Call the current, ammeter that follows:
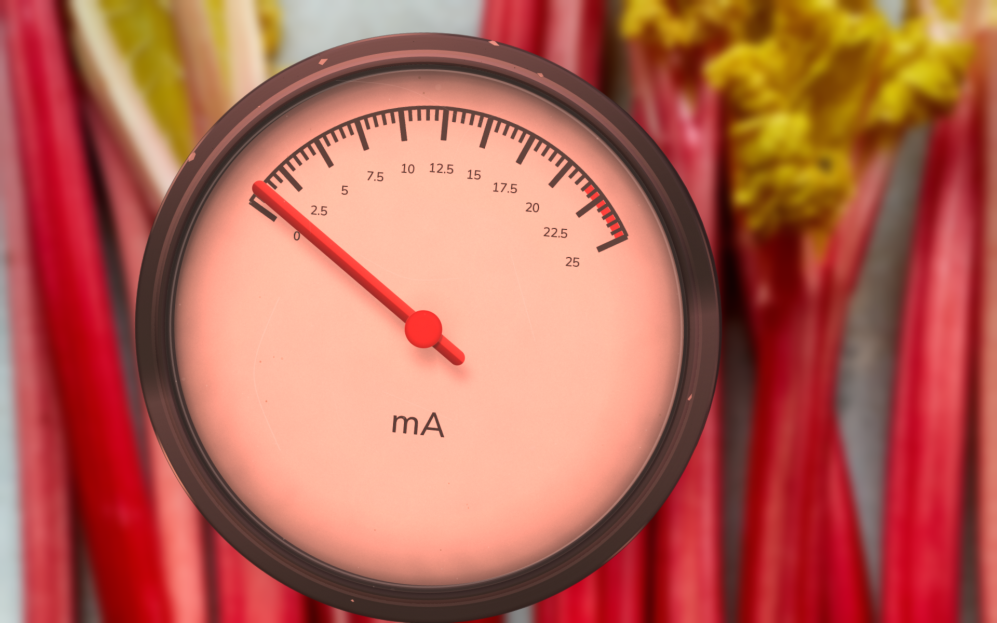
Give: 1 mA
